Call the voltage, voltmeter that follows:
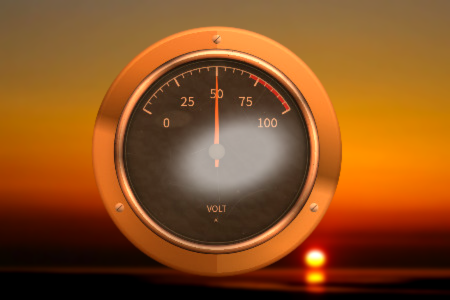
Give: 50 V
